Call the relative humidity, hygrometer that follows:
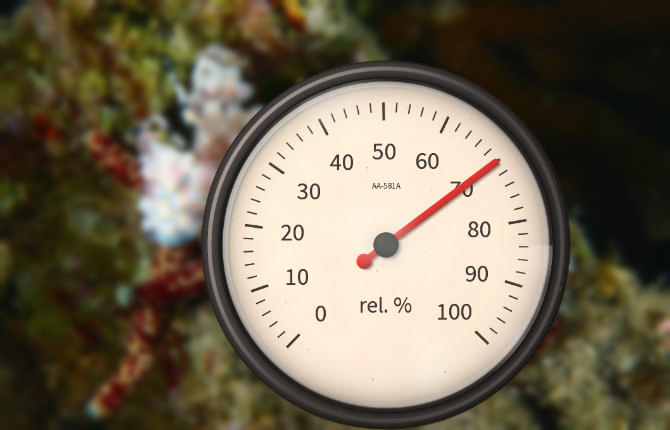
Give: 70 %
